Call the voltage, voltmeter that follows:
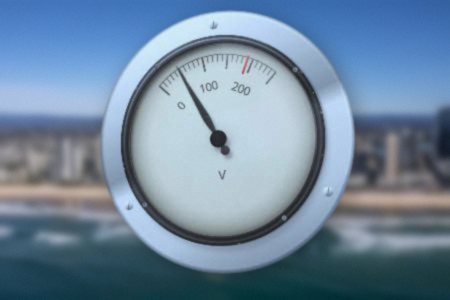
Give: 50 V
